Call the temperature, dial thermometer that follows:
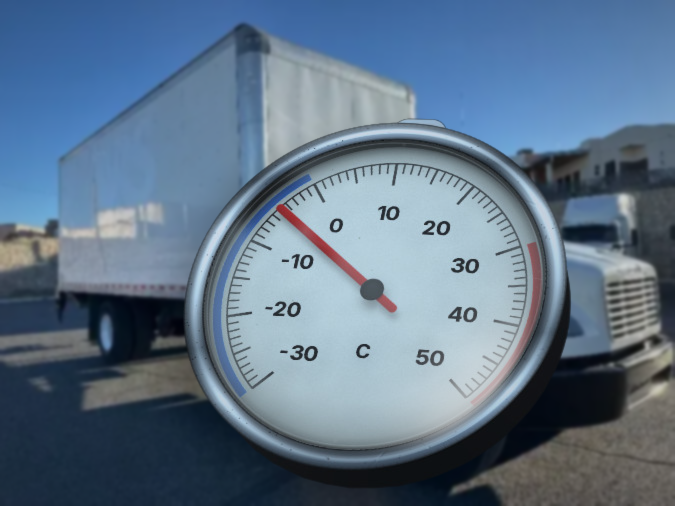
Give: -5 °C
